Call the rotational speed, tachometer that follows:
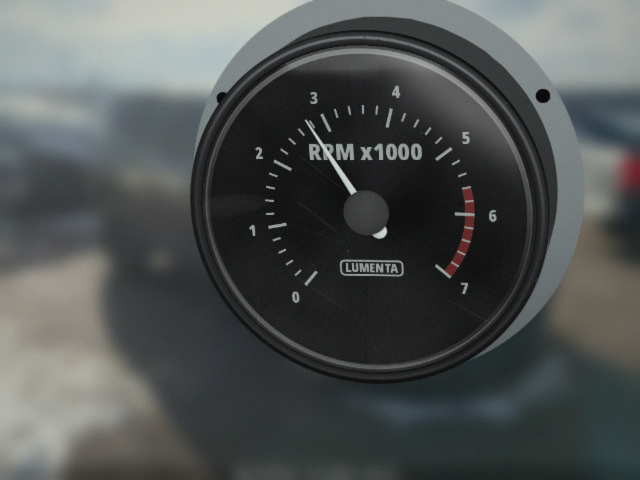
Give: 2800 rpm
